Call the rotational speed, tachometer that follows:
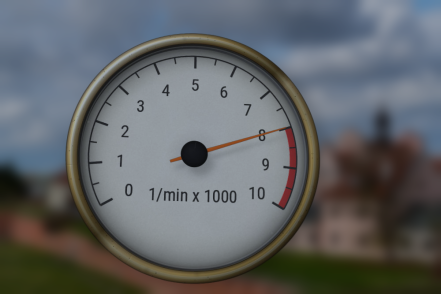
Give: 8000 rpm
